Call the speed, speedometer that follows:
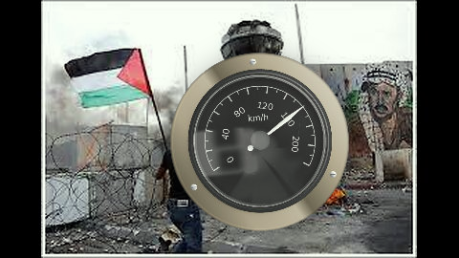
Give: 160 km/h
